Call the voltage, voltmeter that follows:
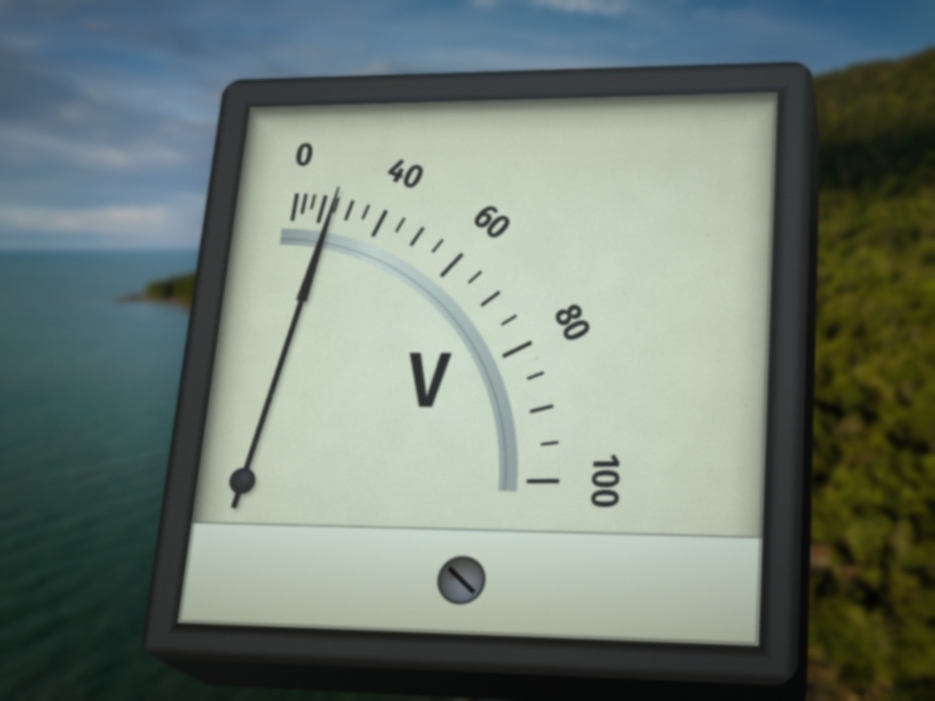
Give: 25 V
